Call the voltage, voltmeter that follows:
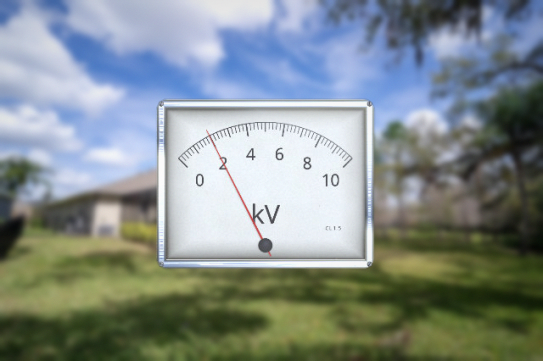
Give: 2 kV
